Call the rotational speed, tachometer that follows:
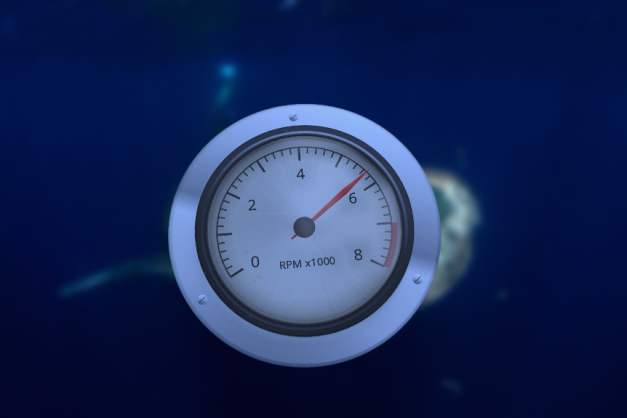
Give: 5700 rpm
